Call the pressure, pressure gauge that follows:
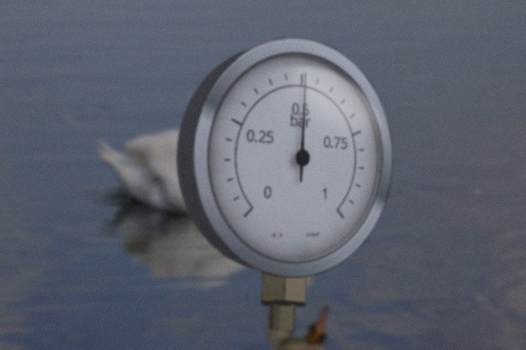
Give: 0.5 bar
